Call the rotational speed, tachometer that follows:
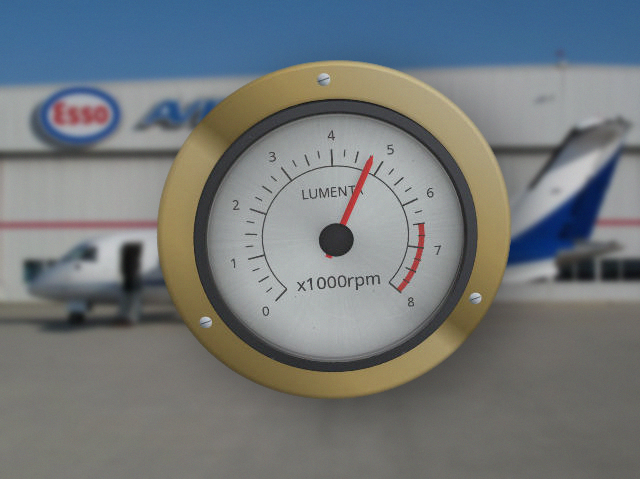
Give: 4750 rpm
